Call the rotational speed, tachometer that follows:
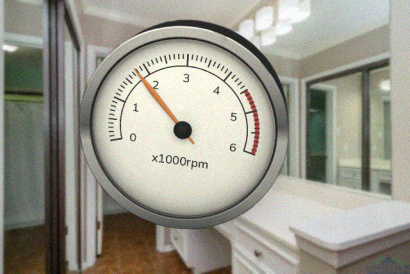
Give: 1800 rpm
